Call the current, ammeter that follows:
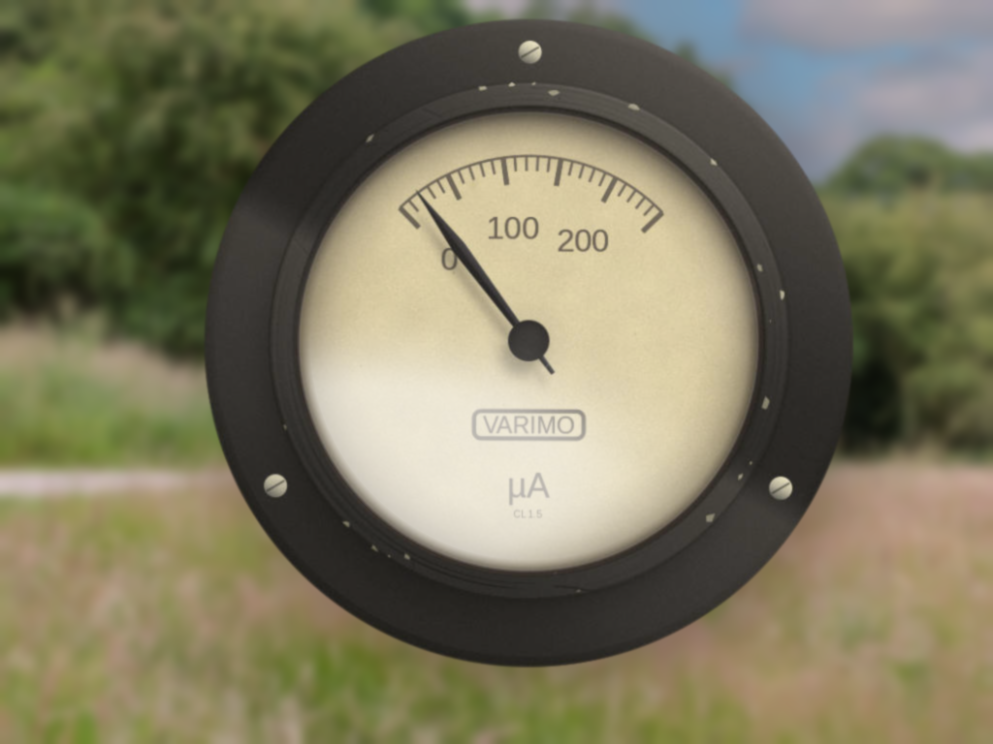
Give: 20 µA
